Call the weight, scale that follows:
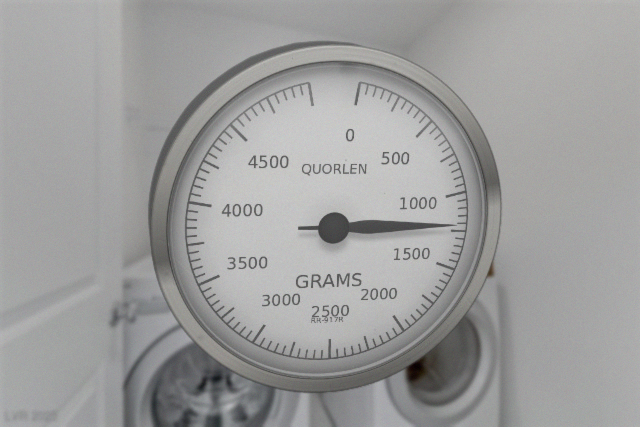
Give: 1200 g
